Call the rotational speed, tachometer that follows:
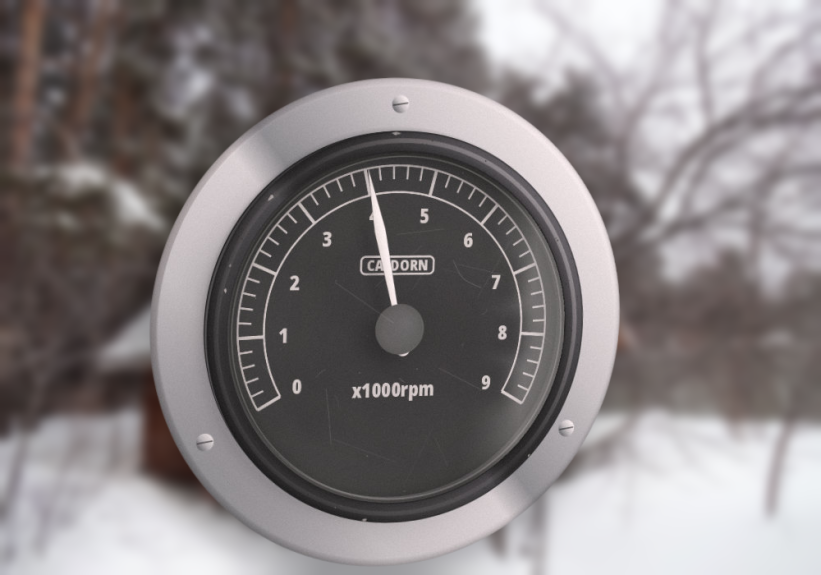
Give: 4000 rpm
